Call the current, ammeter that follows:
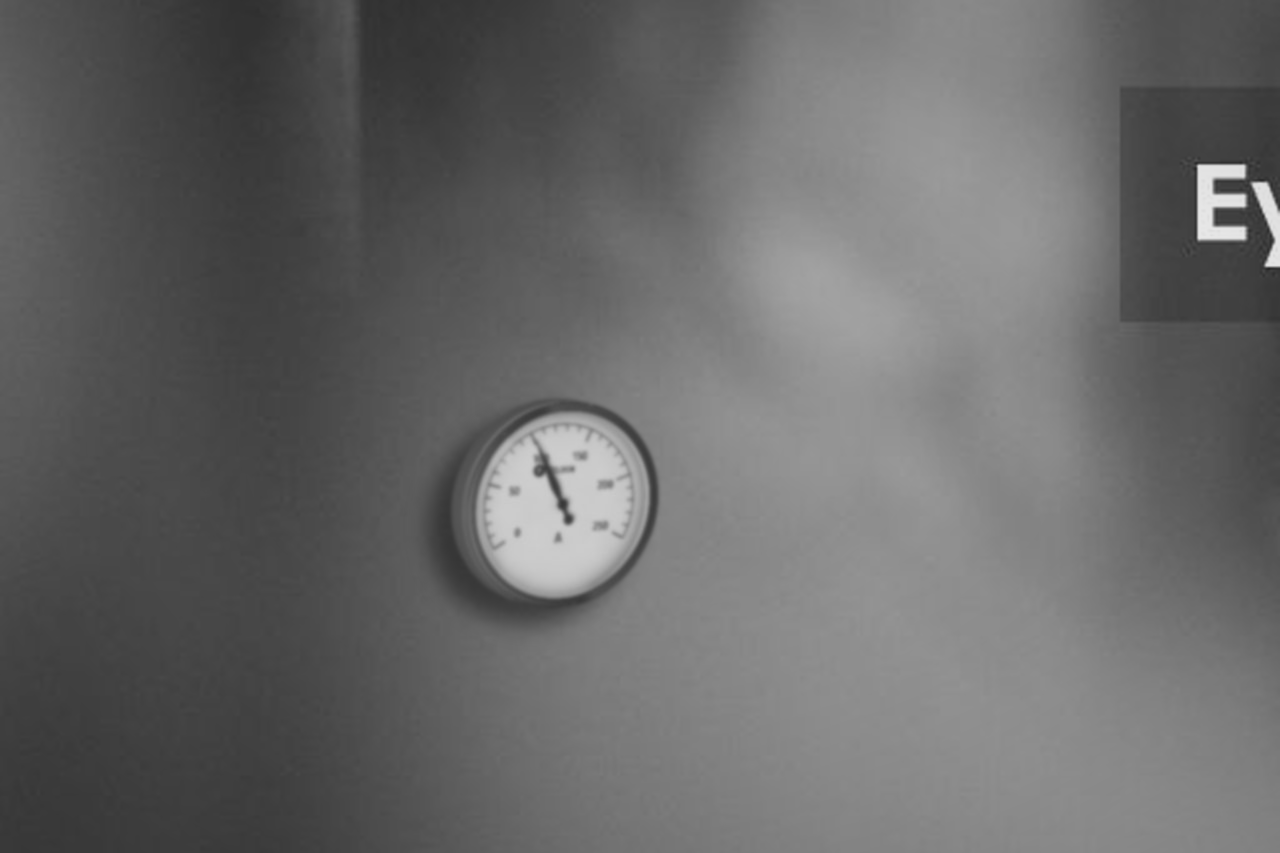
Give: 100 A
